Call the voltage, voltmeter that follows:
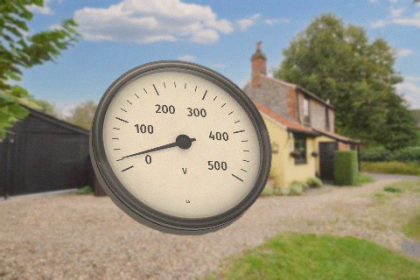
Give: 20 V
